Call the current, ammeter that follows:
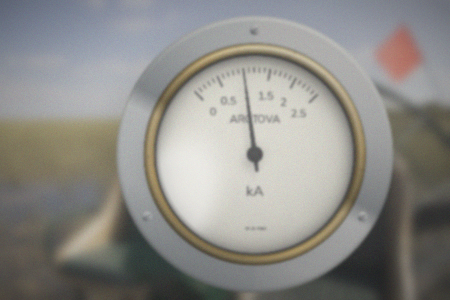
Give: 1 kA
